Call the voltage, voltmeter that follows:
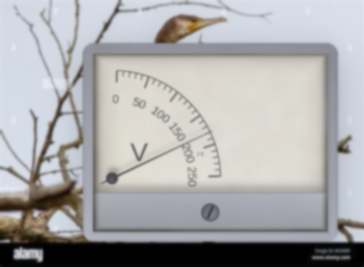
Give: 180 V
